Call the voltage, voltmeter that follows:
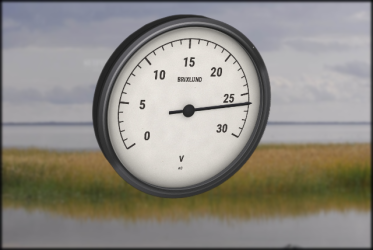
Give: 26 V
